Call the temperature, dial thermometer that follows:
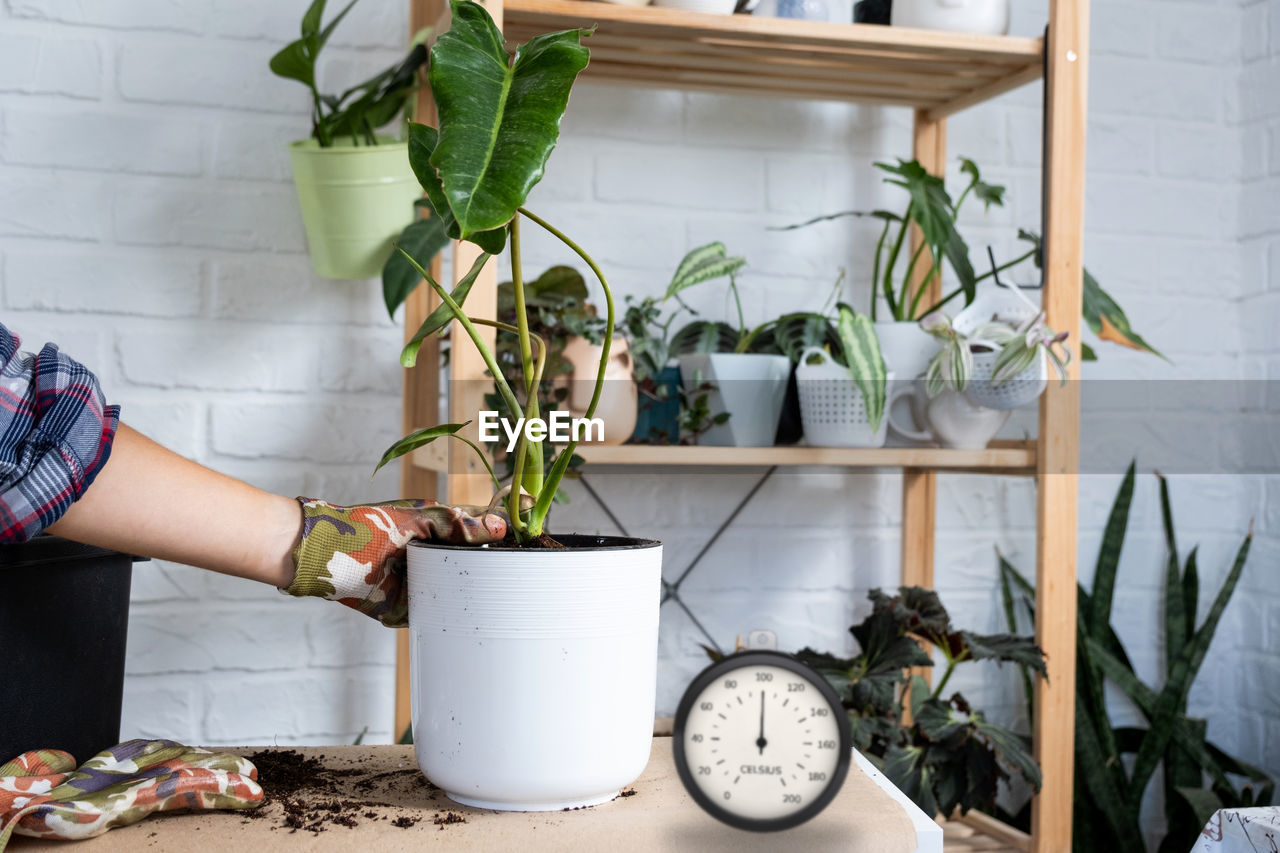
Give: 100 °C
